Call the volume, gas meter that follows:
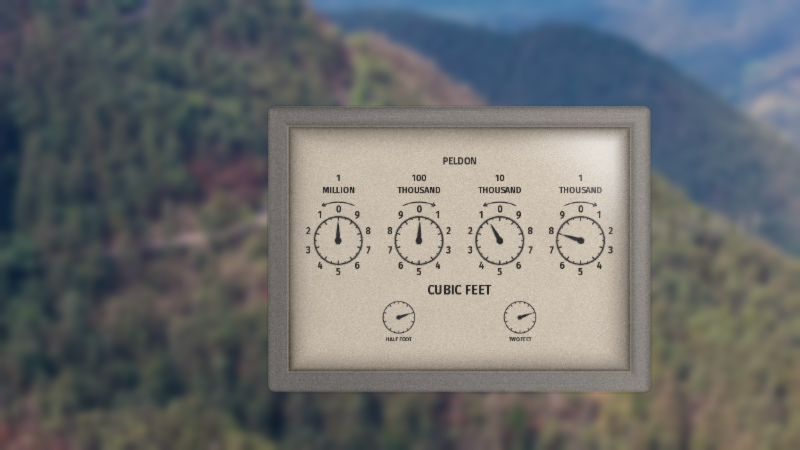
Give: 800 ft³
